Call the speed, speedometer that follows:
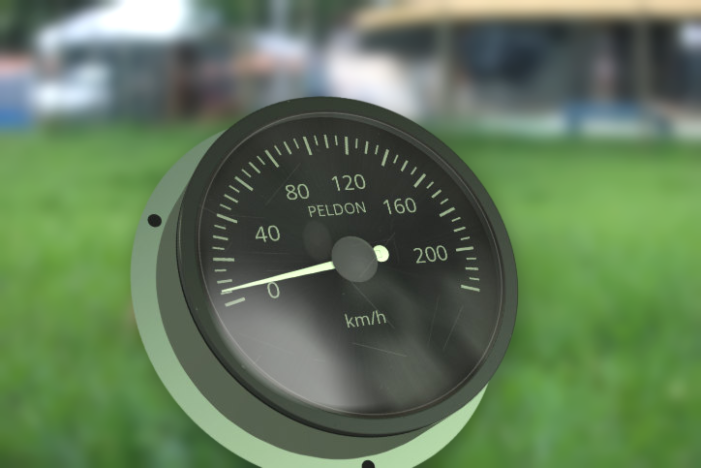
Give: 5 km/h
